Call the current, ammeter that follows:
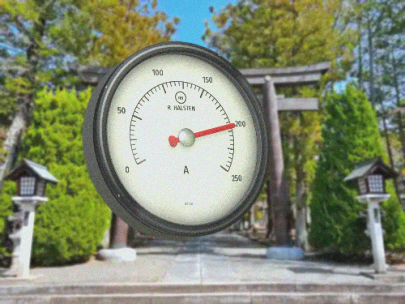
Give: 200 A
